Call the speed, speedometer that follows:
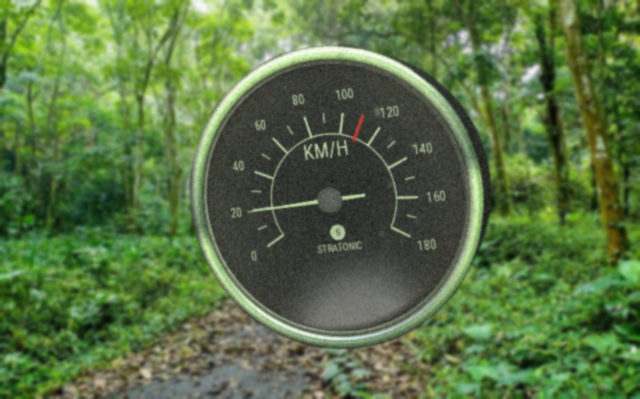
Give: 20 km/h
